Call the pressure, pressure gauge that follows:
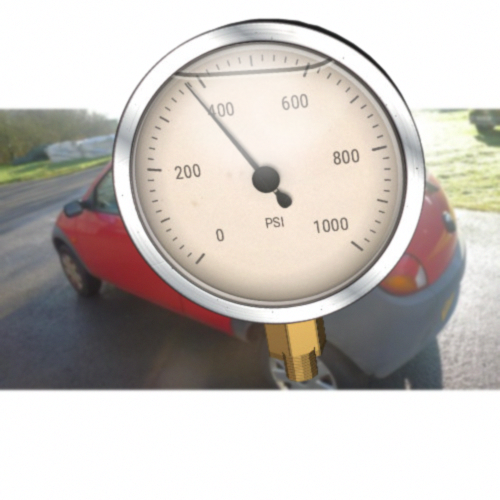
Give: 380 psi
